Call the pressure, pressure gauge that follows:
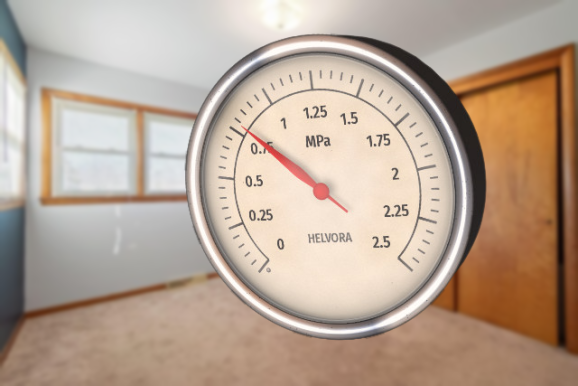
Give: 0.8 MPa
